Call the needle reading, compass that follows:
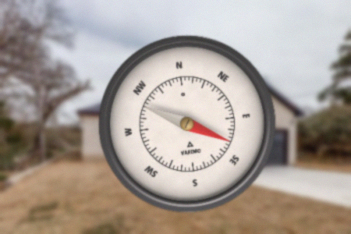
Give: 120 °
